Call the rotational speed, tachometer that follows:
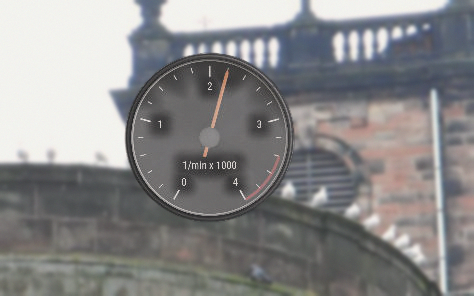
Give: 2200 rpm
